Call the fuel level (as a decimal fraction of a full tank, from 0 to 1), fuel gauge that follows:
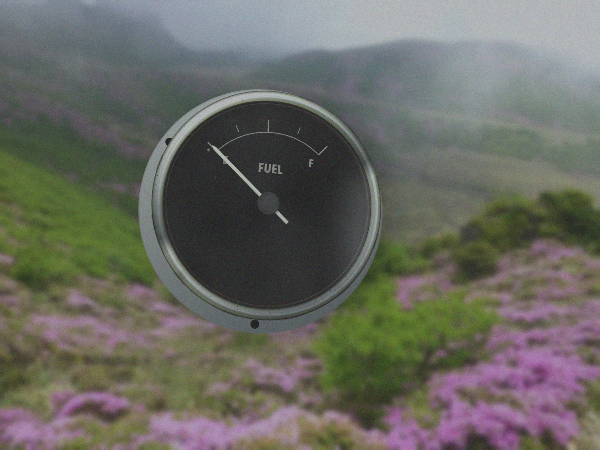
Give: 0
